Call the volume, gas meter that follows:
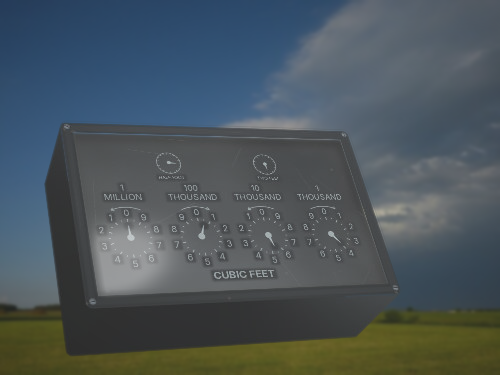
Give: 5400 ft³
